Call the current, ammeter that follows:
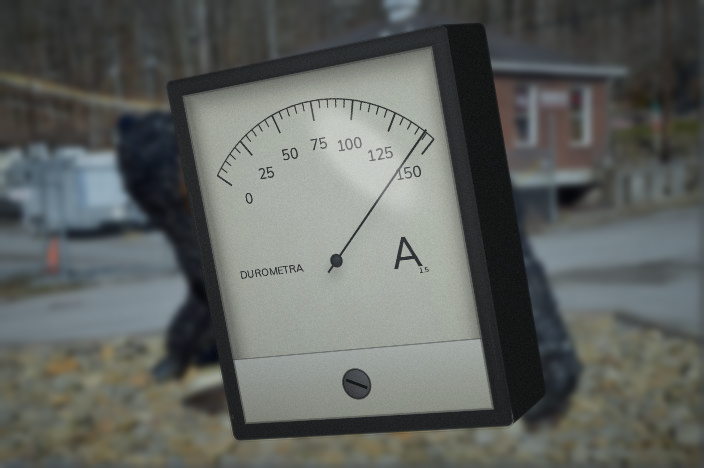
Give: 145 A
